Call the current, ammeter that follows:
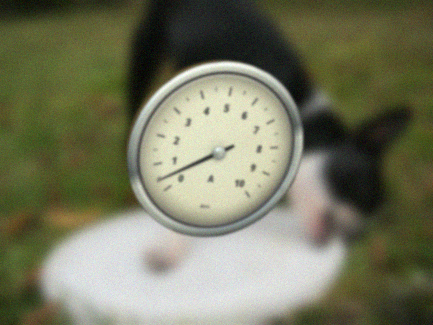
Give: 0.5 A
